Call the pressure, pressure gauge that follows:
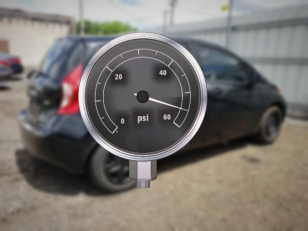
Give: 55 psi
